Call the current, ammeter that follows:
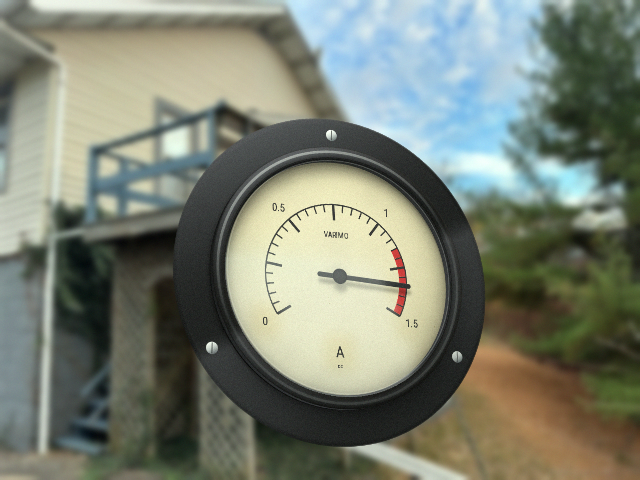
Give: 1.35 A
